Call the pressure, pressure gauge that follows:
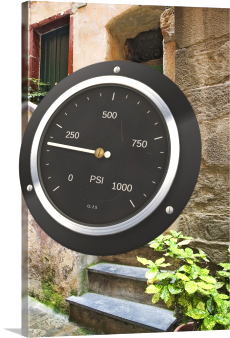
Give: 175 psi
